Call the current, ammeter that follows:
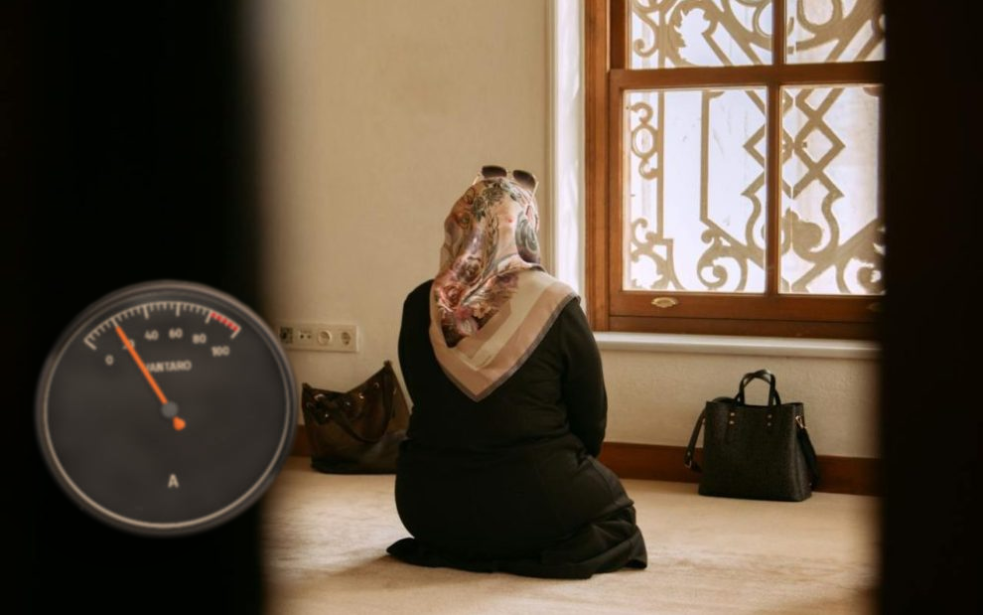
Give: 20 A
